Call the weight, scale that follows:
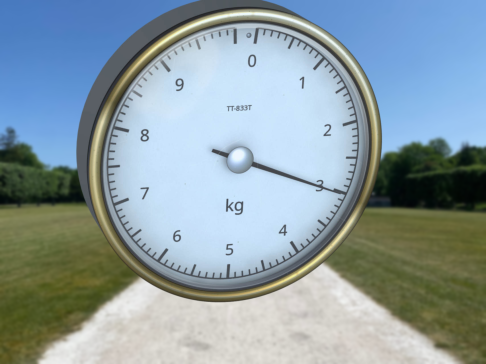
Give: 3 kg
